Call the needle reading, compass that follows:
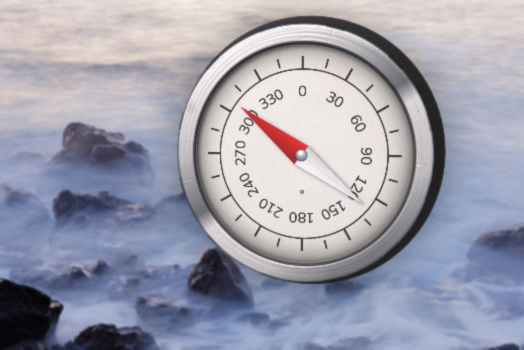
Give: 307.5 °
